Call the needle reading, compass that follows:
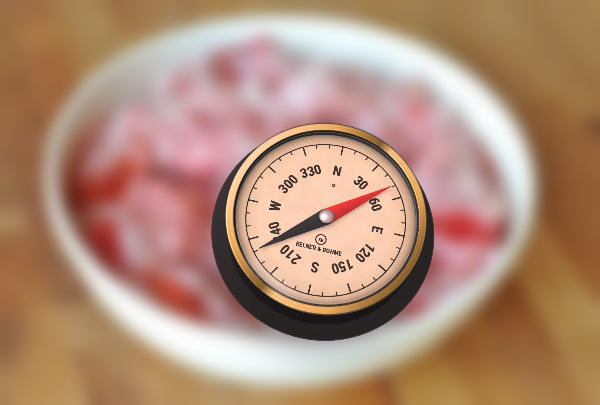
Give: 50 °
